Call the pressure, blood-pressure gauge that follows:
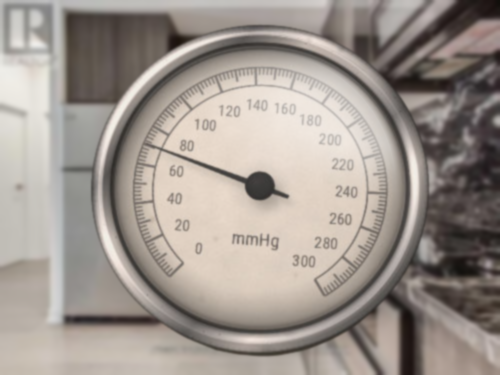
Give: 70 mmHg
